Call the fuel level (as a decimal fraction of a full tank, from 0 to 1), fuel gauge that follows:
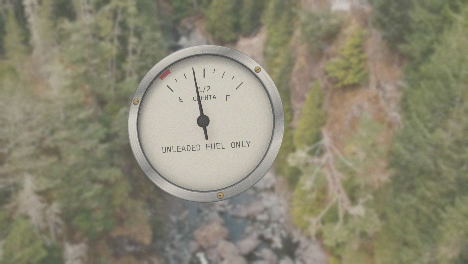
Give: 0.375
